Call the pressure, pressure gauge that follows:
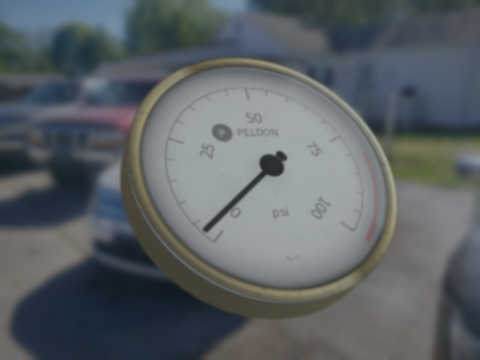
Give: 2.5 psi
